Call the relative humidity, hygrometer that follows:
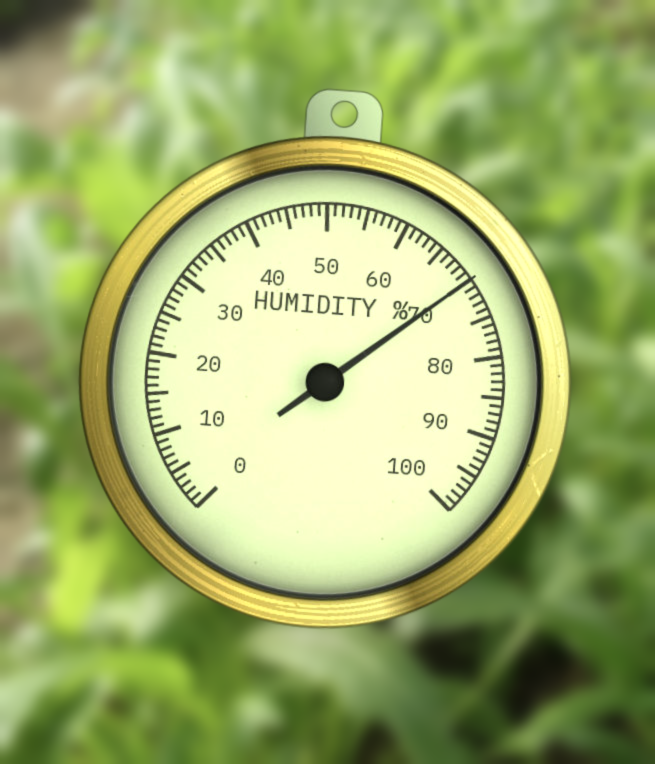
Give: 70 %
